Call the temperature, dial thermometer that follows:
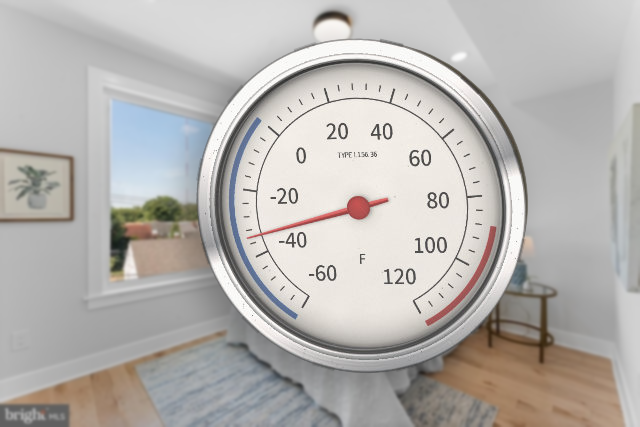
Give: -34 °F
